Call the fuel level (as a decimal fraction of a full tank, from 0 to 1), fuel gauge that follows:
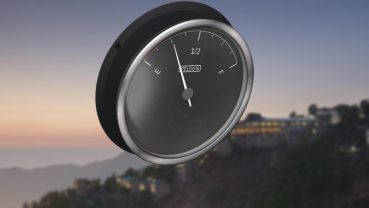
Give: 0.25
